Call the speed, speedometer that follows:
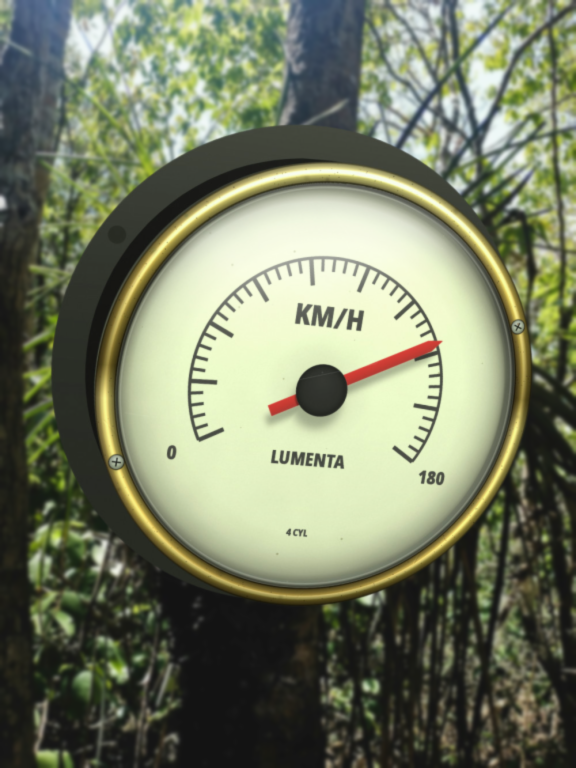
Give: 136 km/h
